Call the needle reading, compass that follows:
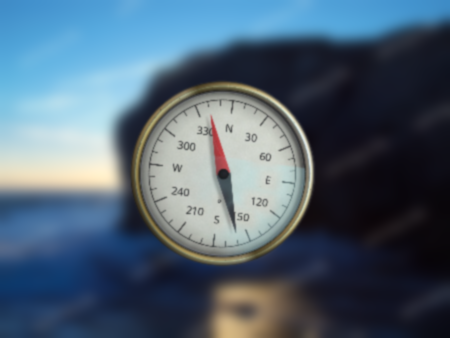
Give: 340 °
